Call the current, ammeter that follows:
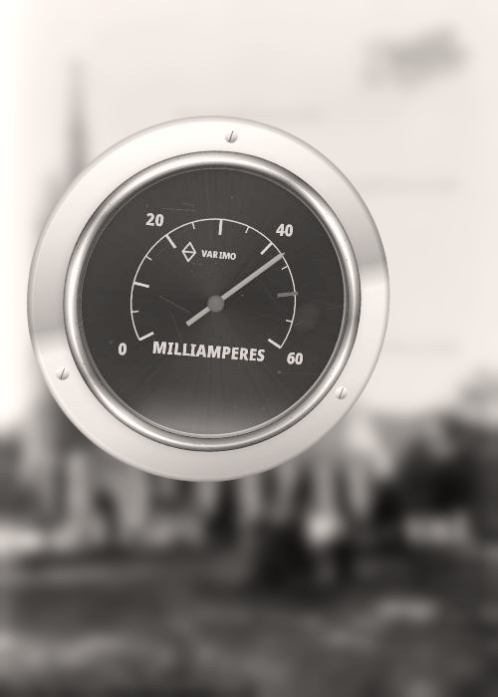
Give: 42.5 mA
